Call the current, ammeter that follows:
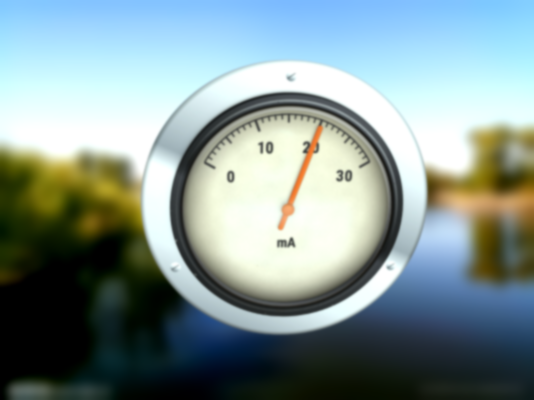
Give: 20 mA
